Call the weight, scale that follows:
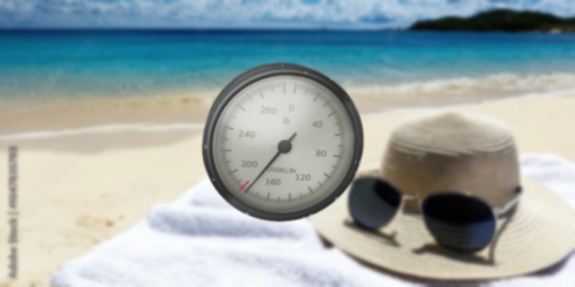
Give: 180 lb
